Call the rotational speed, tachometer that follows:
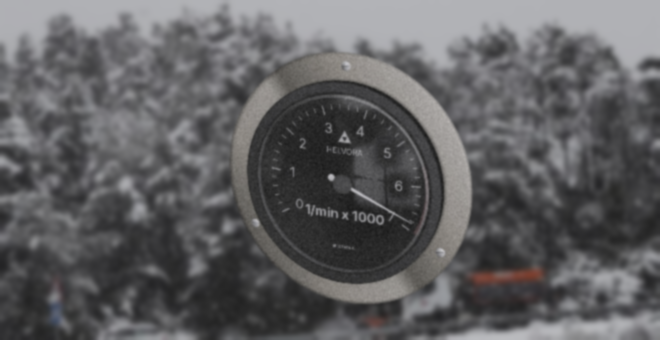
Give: 6800 rpm
